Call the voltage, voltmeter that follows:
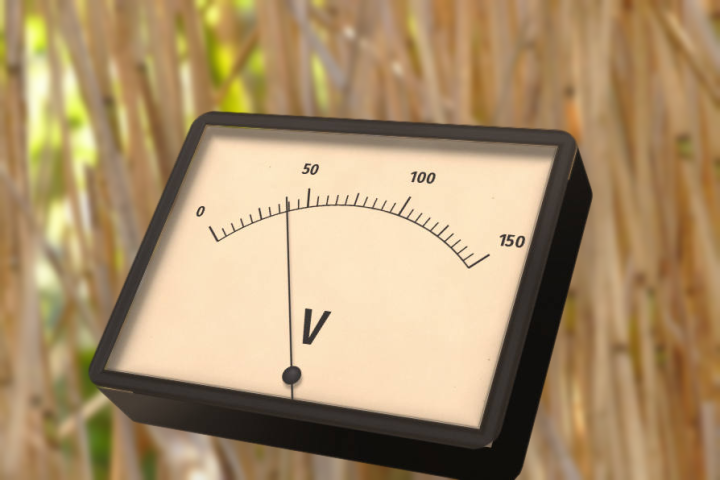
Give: 40 V
